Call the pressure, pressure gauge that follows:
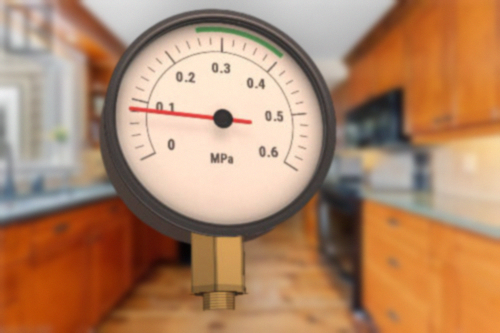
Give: 0.08 MPa
